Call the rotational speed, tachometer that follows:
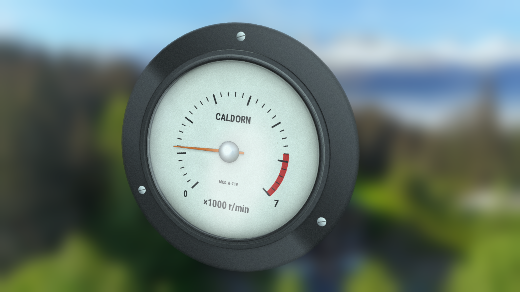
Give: 1200 rpm
